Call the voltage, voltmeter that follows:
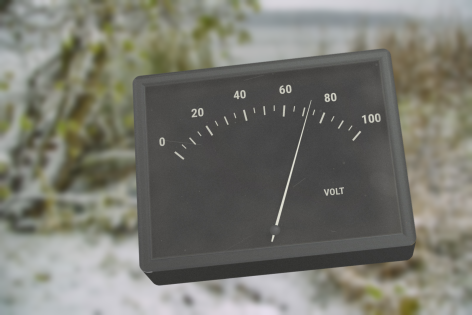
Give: 72.5 V
